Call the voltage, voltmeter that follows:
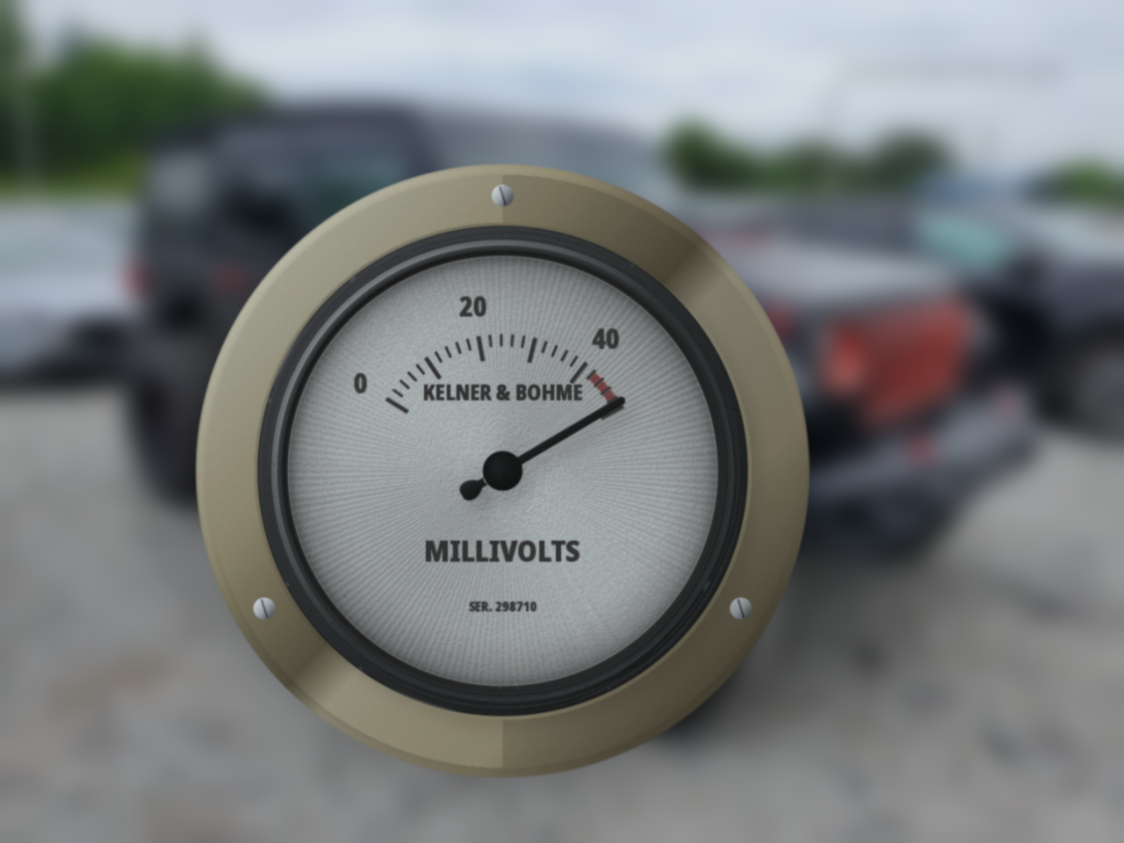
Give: 49 mV
